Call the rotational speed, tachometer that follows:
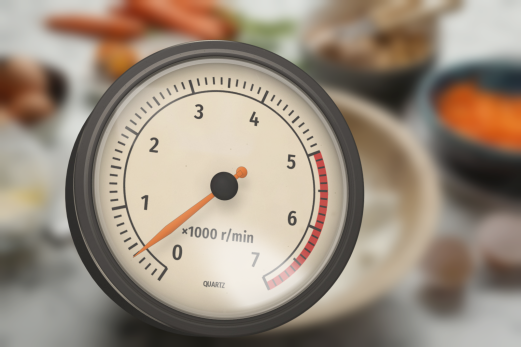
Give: 400 rpm
